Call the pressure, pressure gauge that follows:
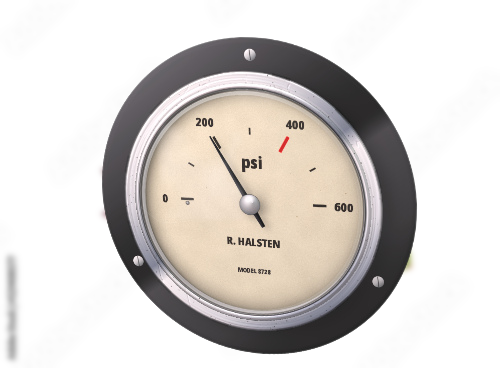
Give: 200 psi
